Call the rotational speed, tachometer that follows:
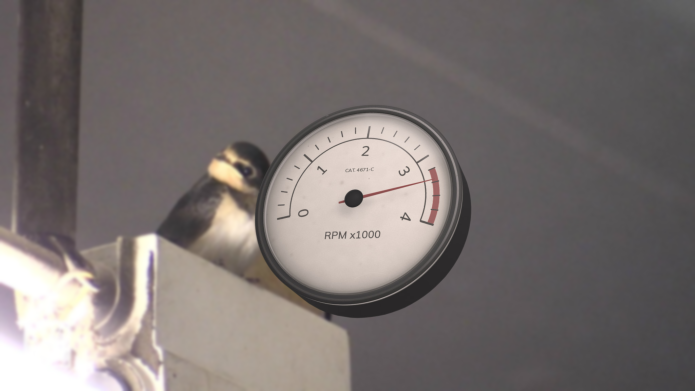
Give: 3400 rpm
